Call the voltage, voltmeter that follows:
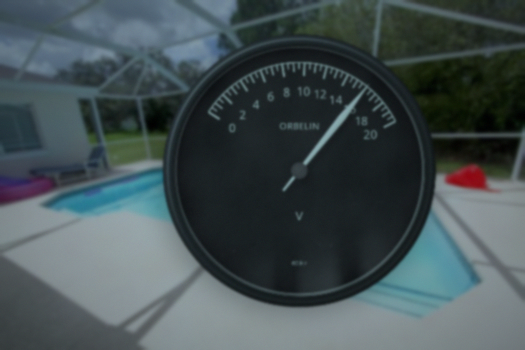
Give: 16 V
